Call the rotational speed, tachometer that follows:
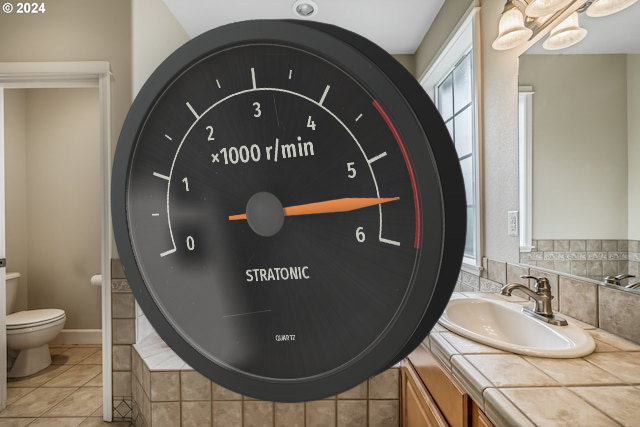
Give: 5500 rpm
